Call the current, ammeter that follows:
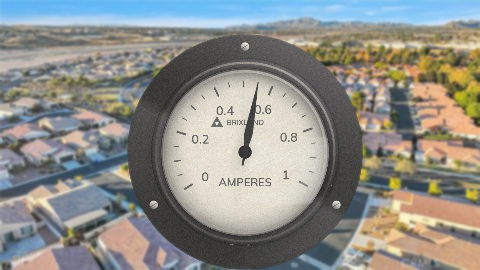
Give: 0.55 A
